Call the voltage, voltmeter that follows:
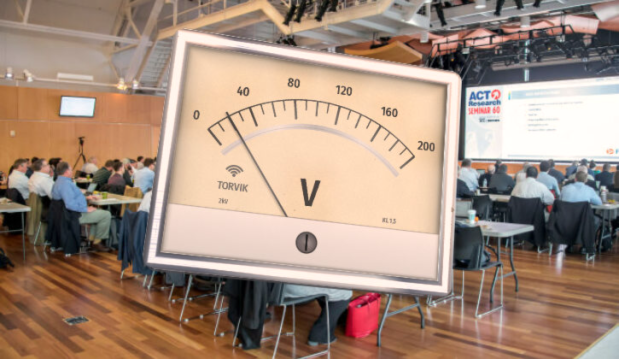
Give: 20 V
